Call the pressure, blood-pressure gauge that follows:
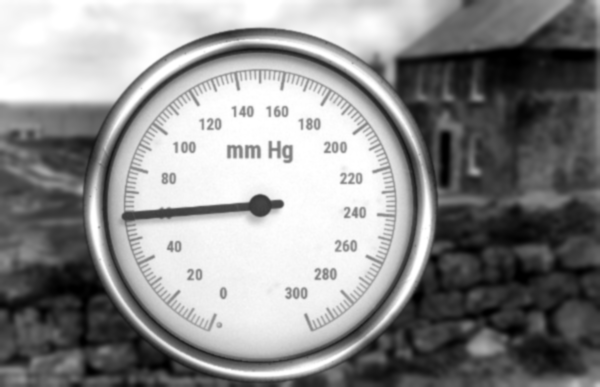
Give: 60 mmHg
